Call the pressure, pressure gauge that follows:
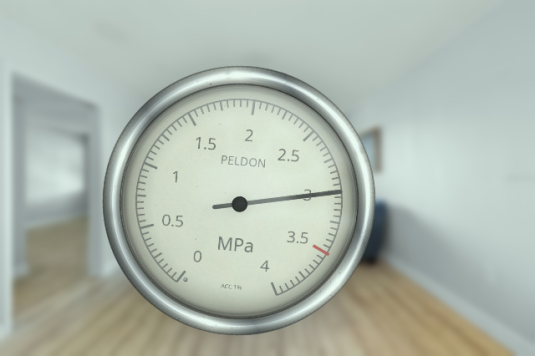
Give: 3 MPa
